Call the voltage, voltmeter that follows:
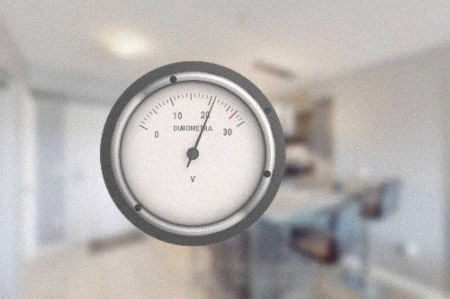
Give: 21 V
